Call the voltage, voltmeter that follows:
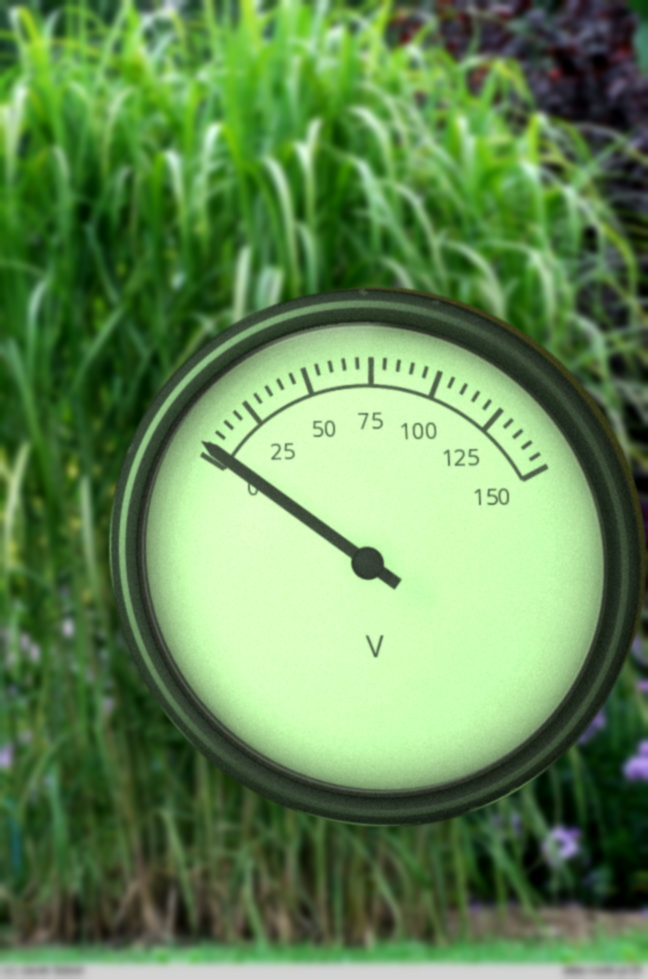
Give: 5 V
